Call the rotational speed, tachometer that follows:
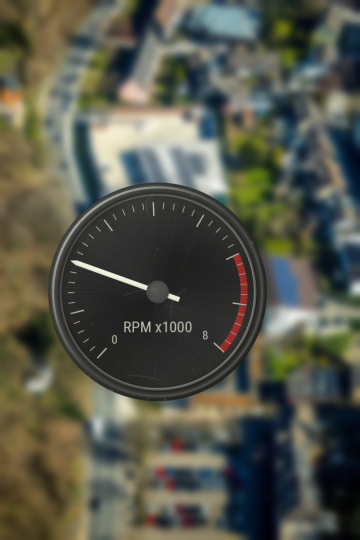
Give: 2000 rpm
